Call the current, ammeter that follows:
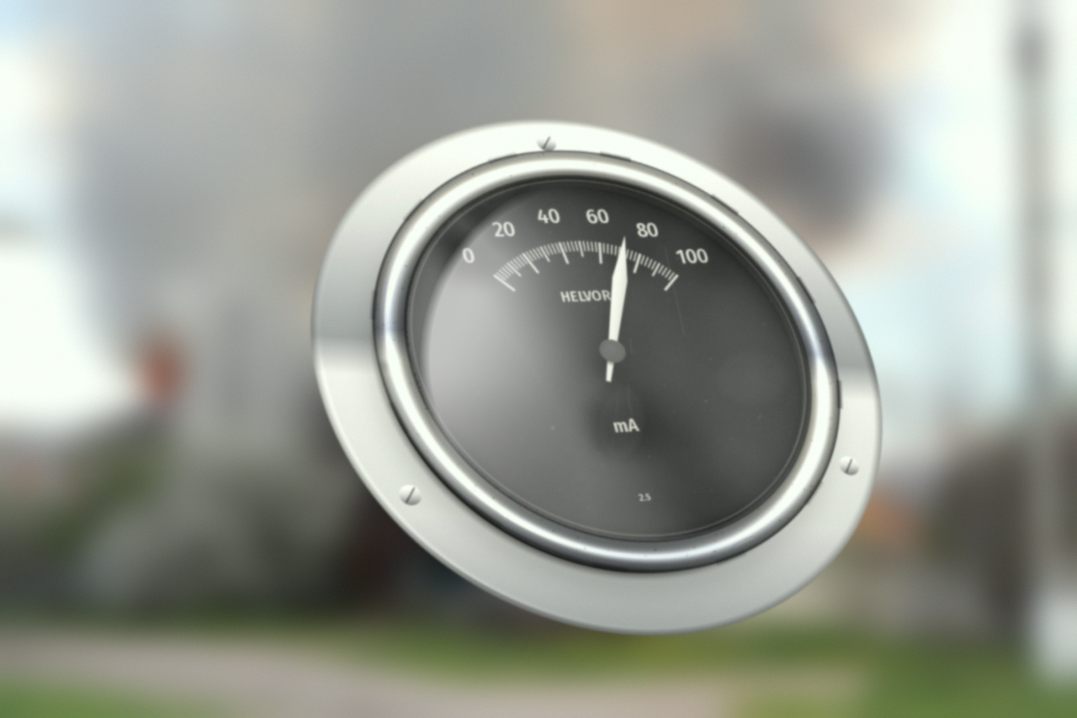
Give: 70 mA
